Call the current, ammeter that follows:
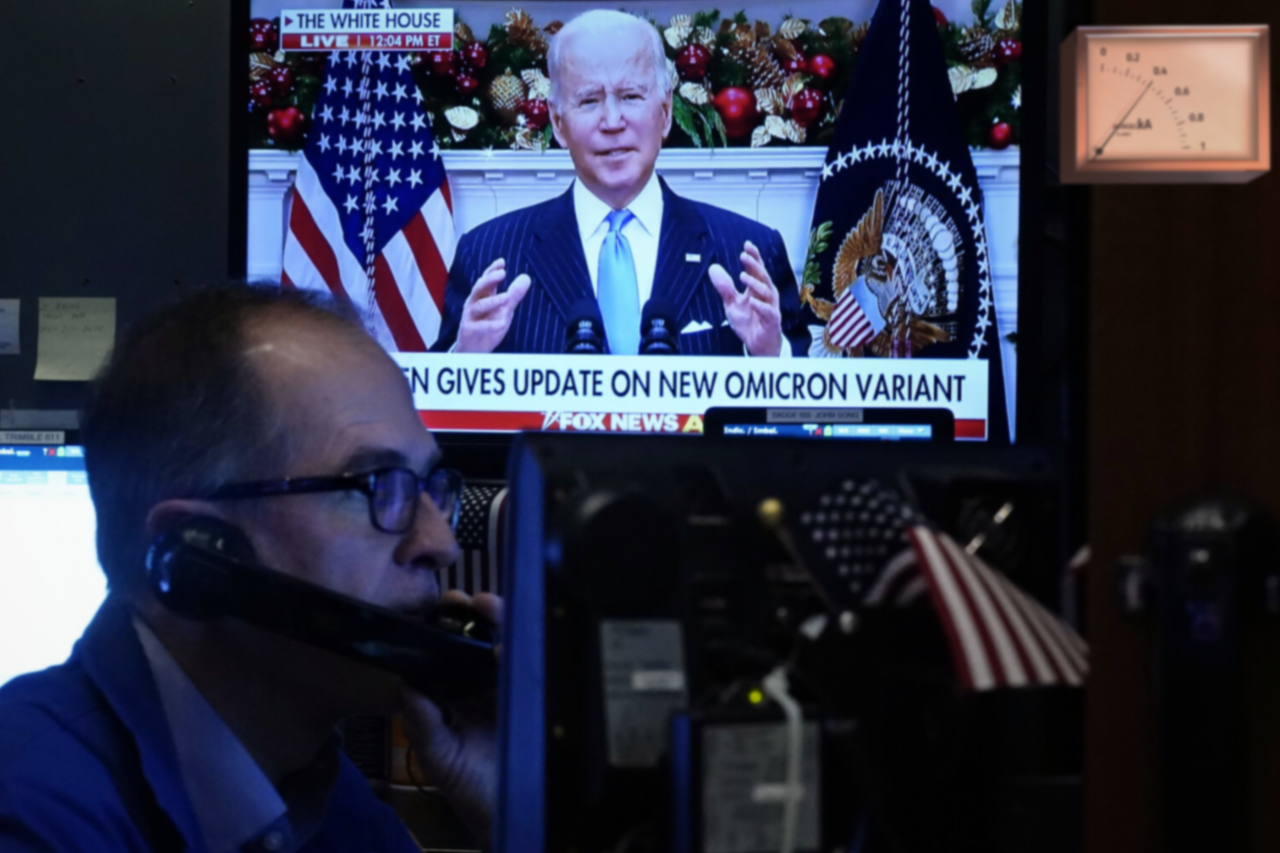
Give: 0.4 kA
